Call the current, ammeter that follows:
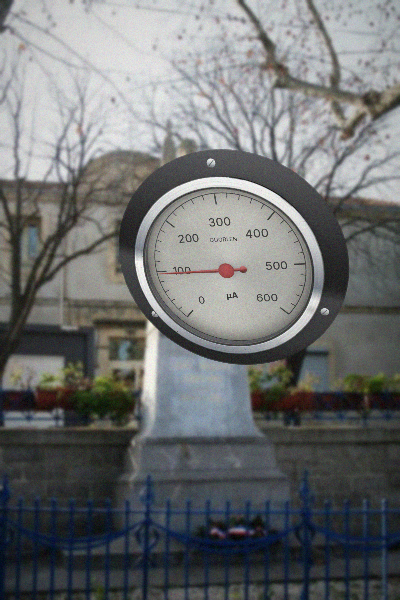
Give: 100 µA
